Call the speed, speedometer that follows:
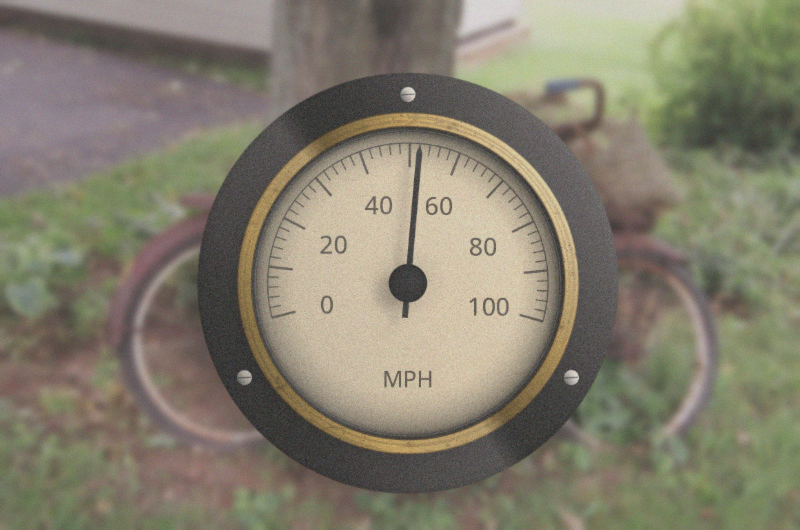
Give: 52 mph
